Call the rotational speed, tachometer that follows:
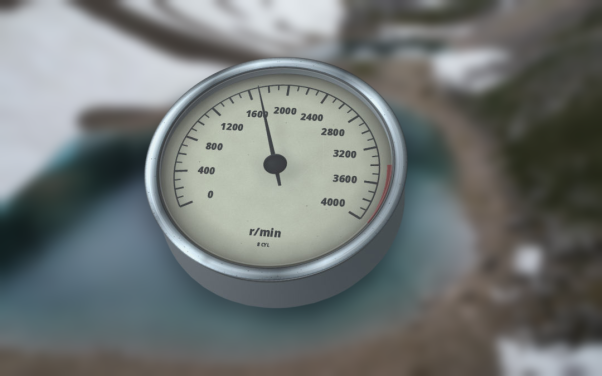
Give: 1700 rpm
